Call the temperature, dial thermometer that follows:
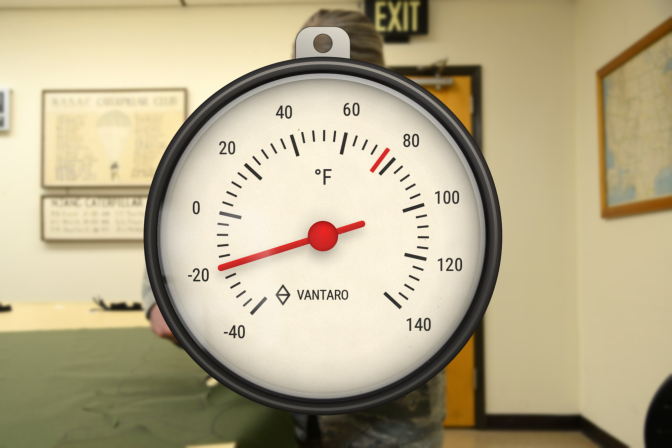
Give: -20 °F
